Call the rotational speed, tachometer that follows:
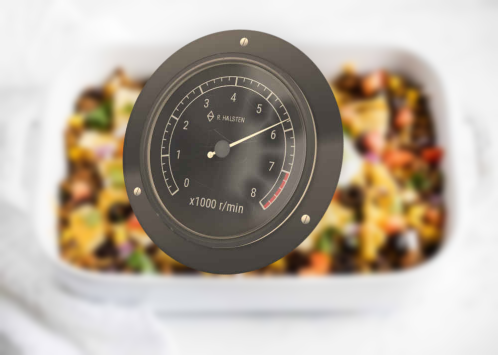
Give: 5800 rpm
